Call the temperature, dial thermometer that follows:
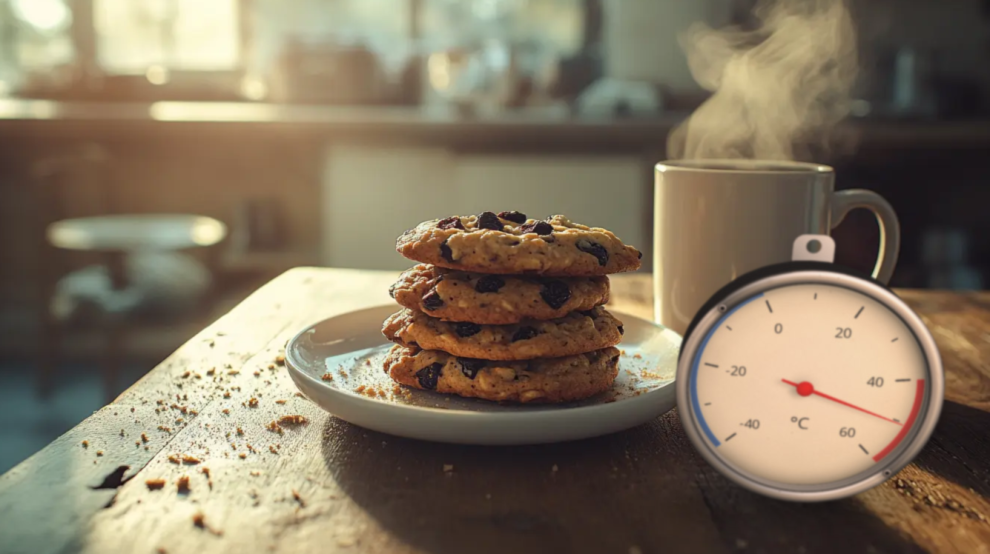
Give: 50 °C
